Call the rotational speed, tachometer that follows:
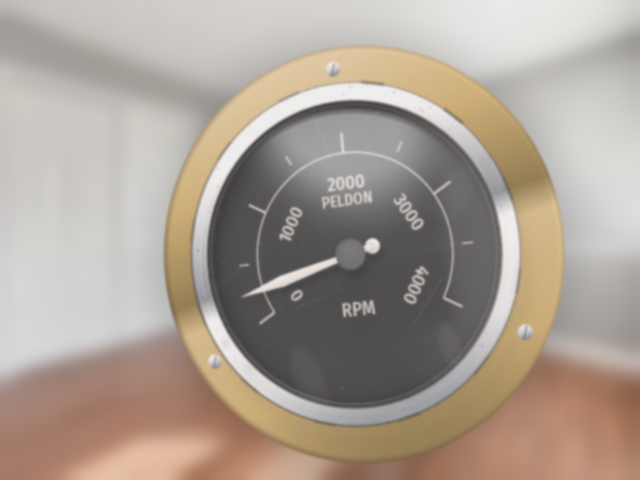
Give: 250 rpm
